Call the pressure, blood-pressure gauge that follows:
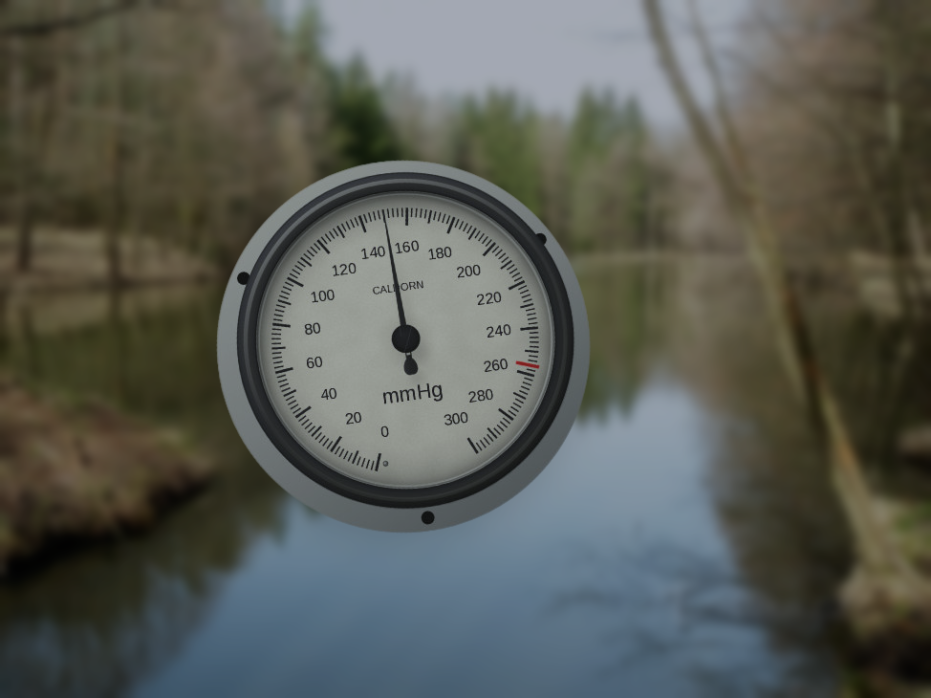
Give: 150 mmHg
